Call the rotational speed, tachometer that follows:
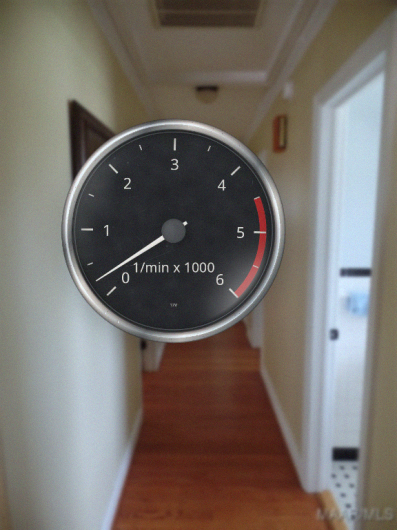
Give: 250 rpm
